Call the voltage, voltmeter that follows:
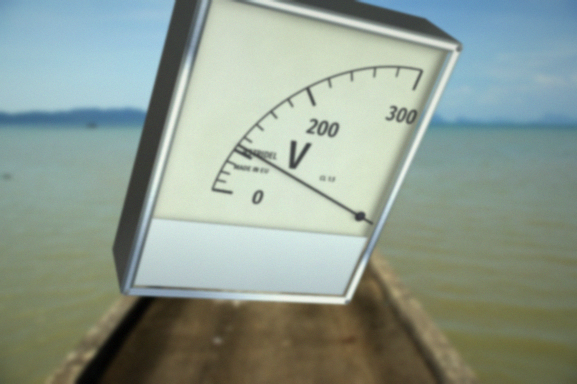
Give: 110 V
